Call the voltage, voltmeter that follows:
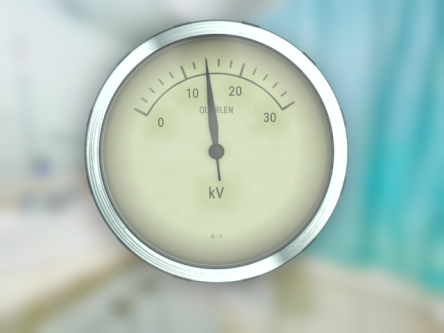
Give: 14 kV
